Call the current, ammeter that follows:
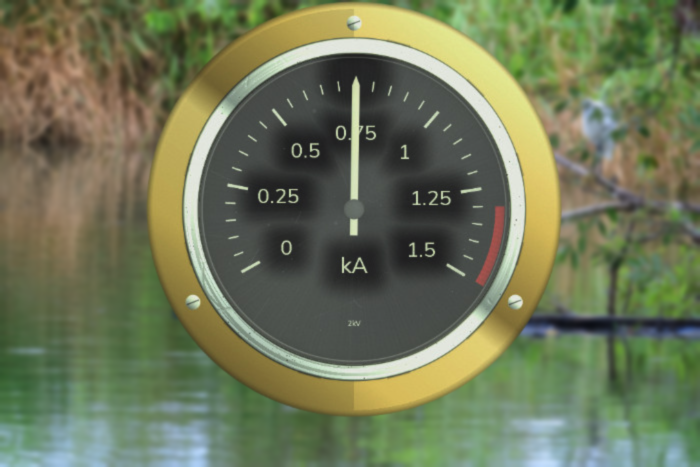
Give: 0.75 kA
